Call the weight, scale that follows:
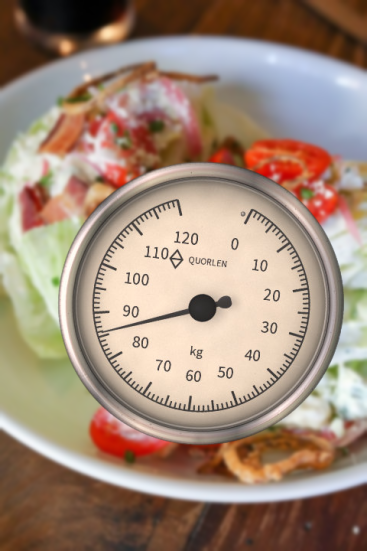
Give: 86 kg
